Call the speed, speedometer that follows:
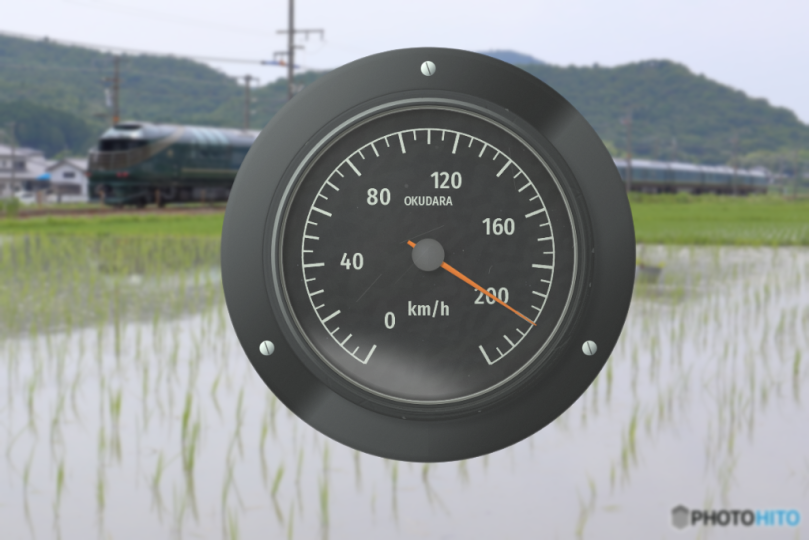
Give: 200 km/h
